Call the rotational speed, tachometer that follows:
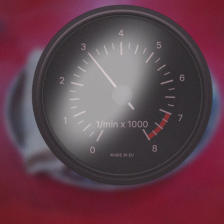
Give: 3000 rpm
